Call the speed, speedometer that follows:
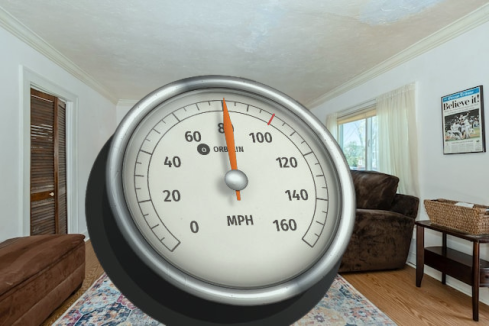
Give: 80 mph
